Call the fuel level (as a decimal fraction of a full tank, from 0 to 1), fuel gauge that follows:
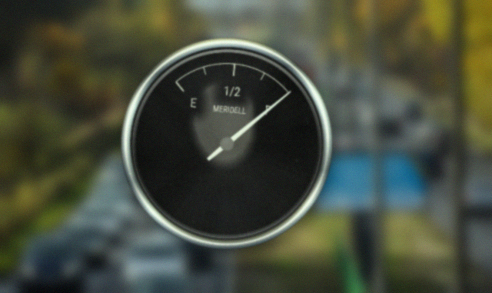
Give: 1
